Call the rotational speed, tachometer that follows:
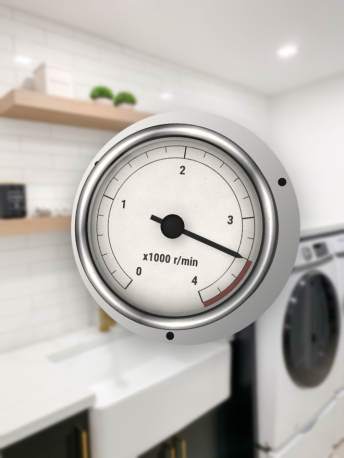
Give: 3400 rpm
